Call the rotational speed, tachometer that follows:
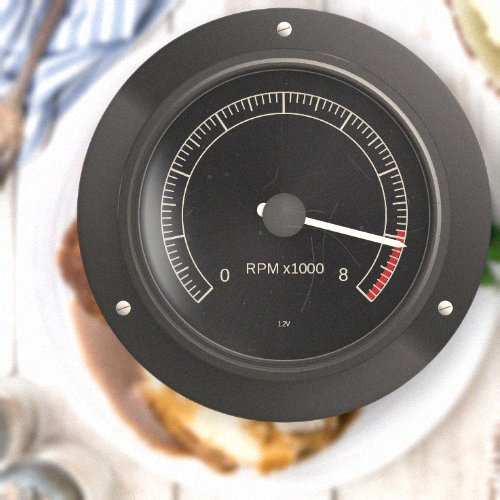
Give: 7100 rpm
